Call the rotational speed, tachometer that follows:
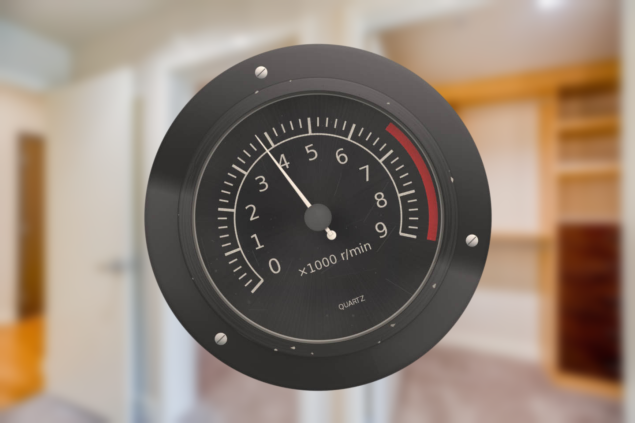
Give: 3800 rpm
